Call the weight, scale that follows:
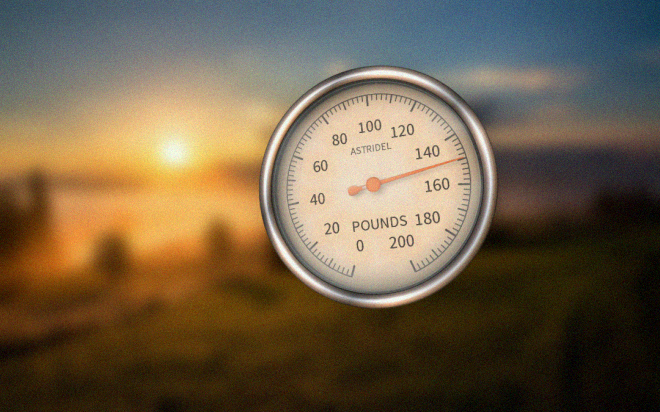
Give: 150 lb
